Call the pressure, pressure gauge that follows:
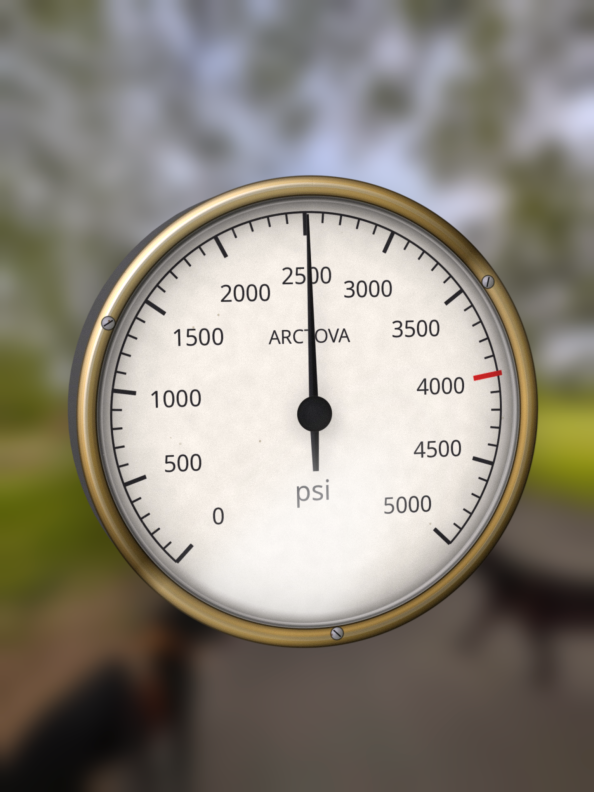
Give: 2500 psi
